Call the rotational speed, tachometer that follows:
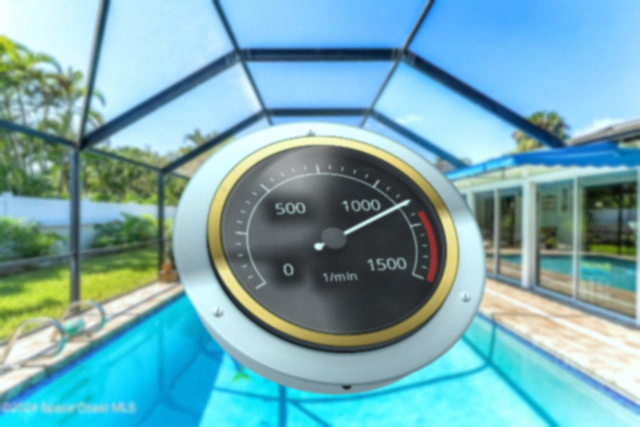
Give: 1150 rpm
